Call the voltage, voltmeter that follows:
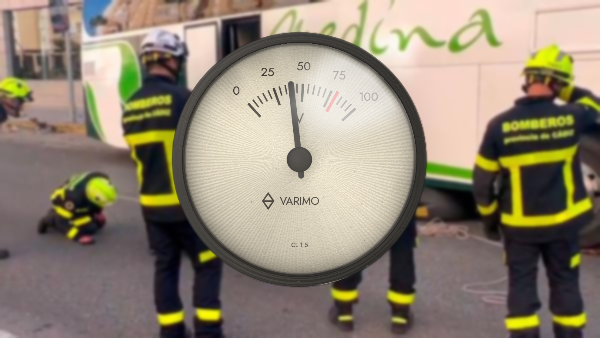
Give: 40 V
